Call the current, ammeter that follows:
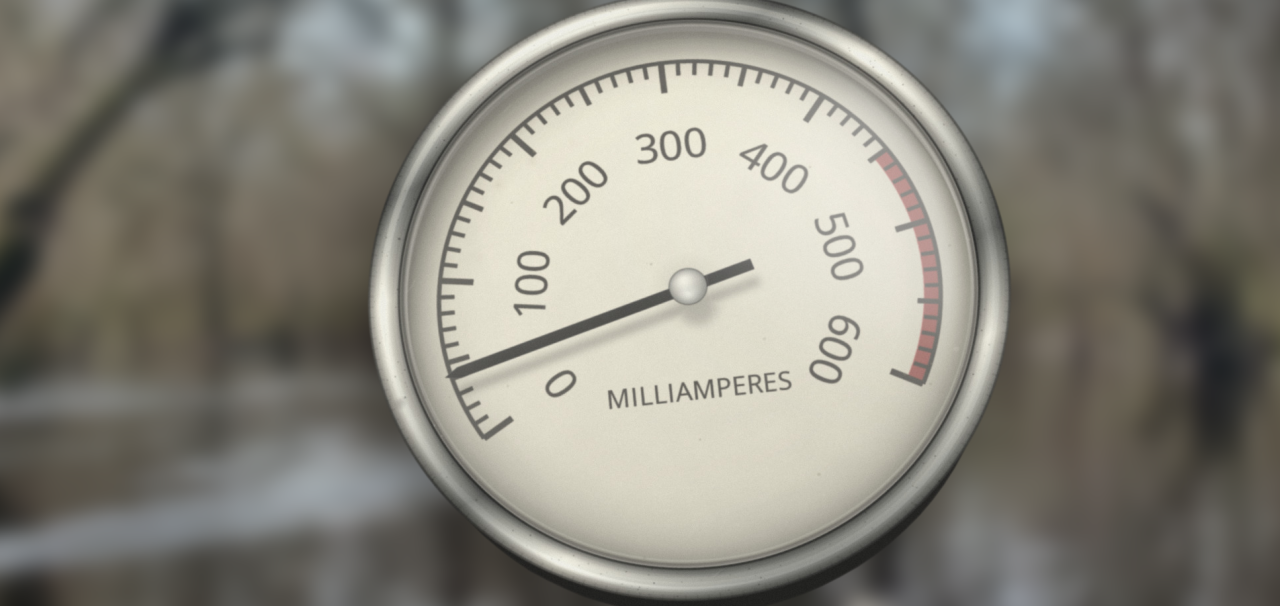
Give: 40 mA
